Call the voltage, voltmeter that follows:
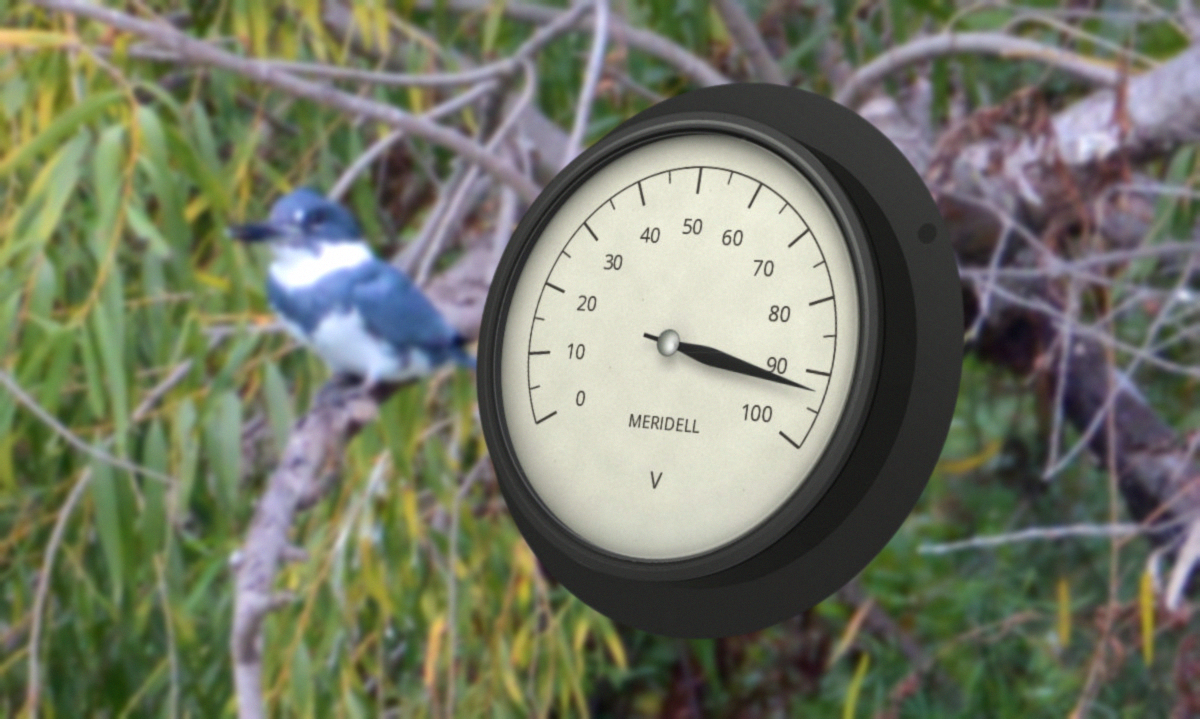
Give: 92.5 V
